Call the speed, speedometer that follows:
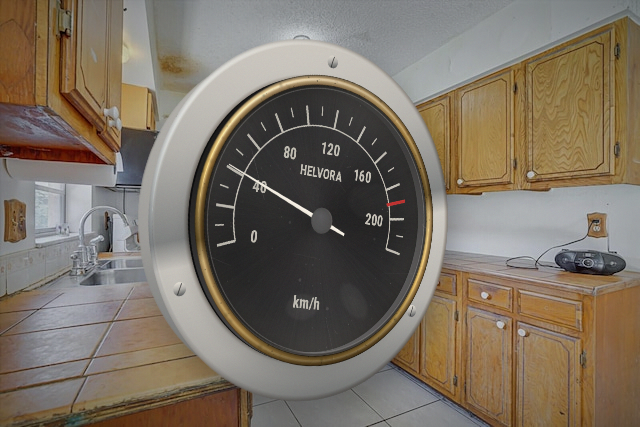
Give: 40 km/h
